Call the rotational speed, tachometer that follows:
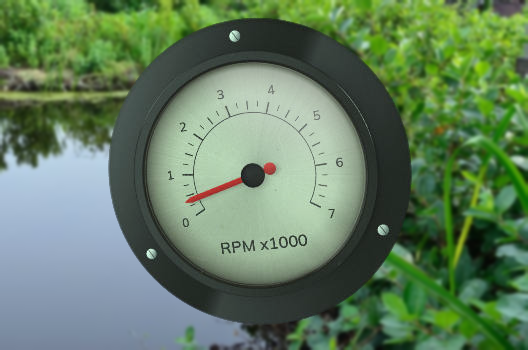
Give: 375 rpm
